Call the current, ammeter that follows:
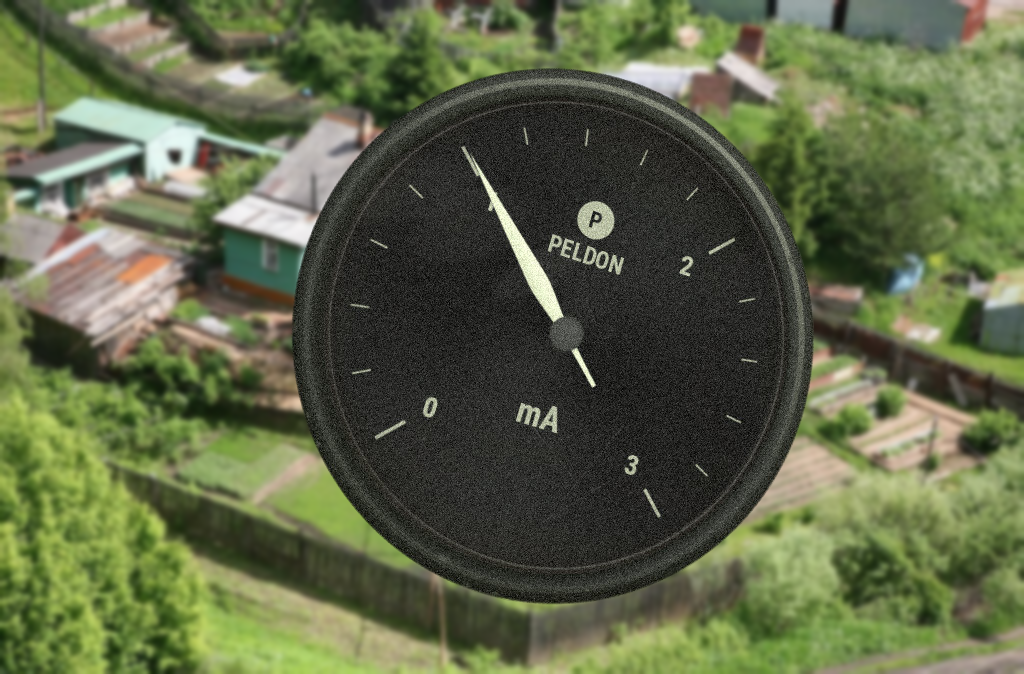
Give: 1 mA
